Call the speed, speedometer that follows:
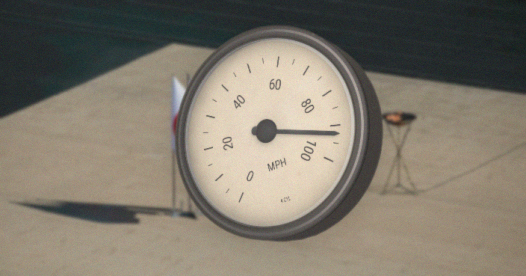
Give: 92.5 mph
